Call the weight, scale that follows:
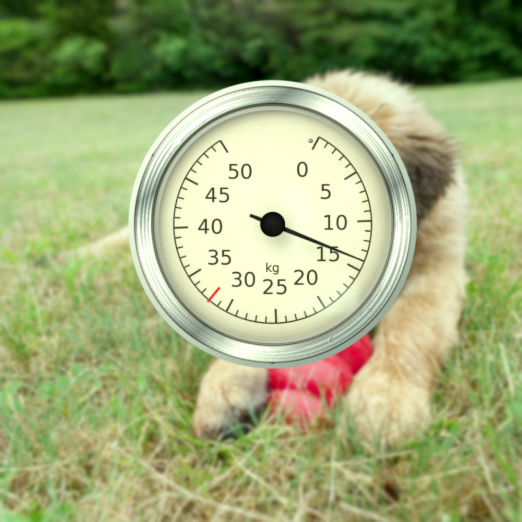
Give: 14 kg
